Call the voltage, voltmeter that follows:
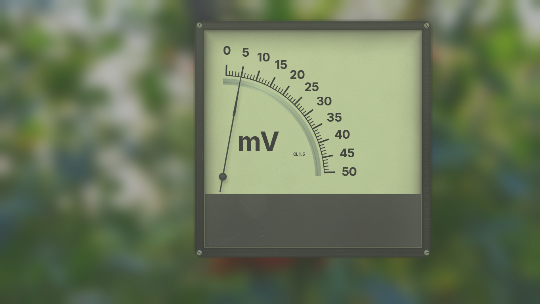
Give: 5 mV
